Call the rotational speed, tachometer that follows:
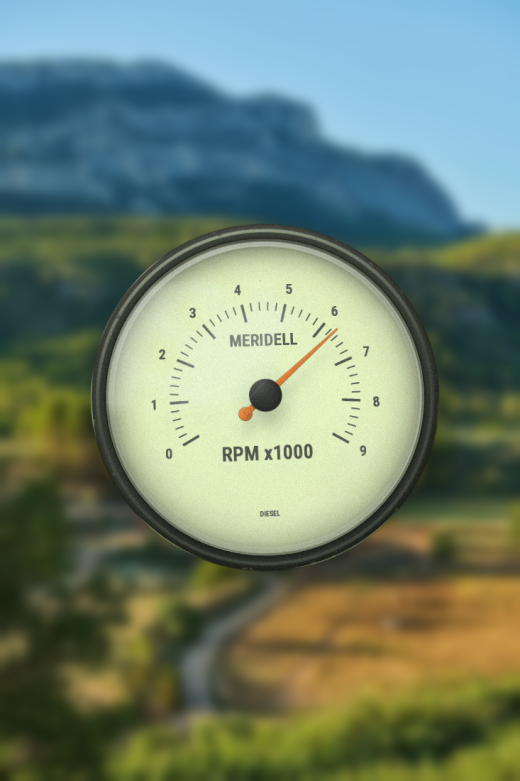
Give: 6300 rpm
